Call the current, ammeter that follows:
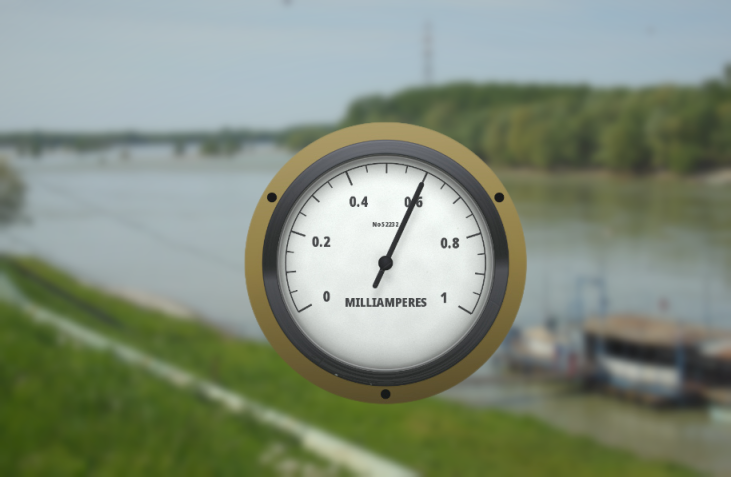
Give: 0.6 mA
